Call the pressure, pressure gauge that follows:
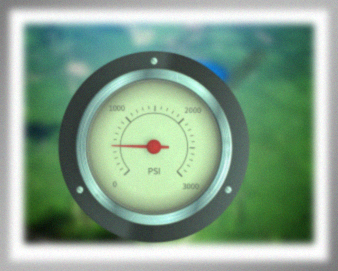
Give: 500 psi
